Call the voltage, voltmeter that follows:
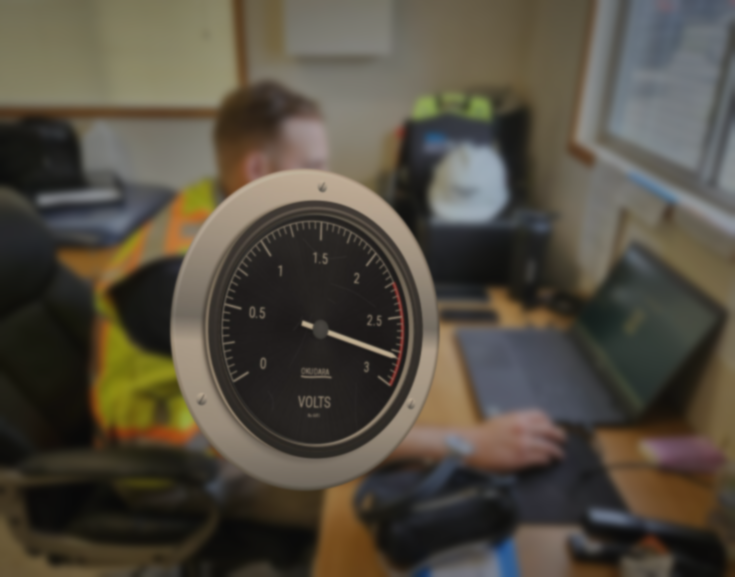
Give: 2.8 V
